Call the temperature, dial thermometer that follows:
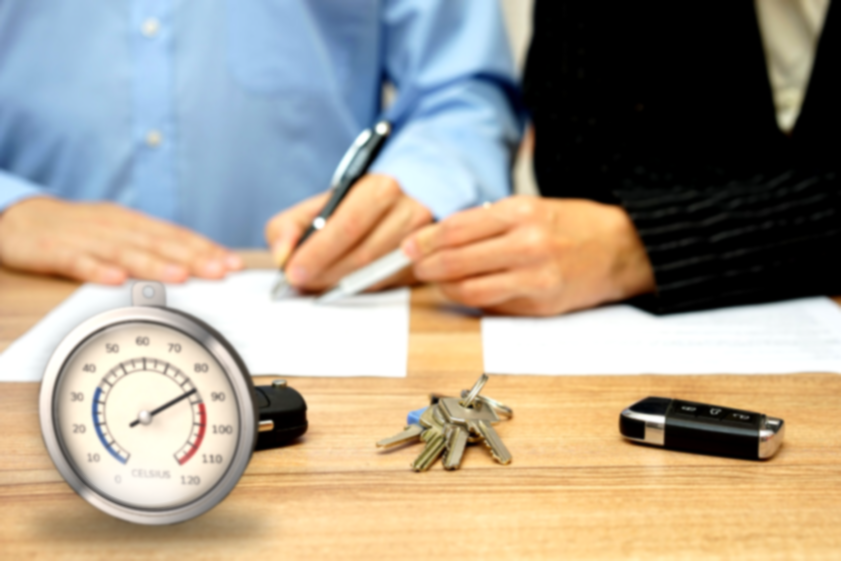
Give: 85 °C
